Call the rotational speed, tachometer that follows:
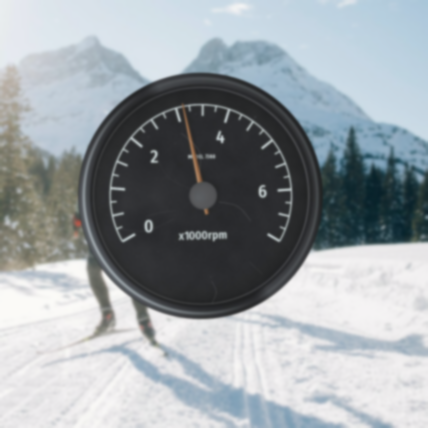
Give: 3125 rpm
